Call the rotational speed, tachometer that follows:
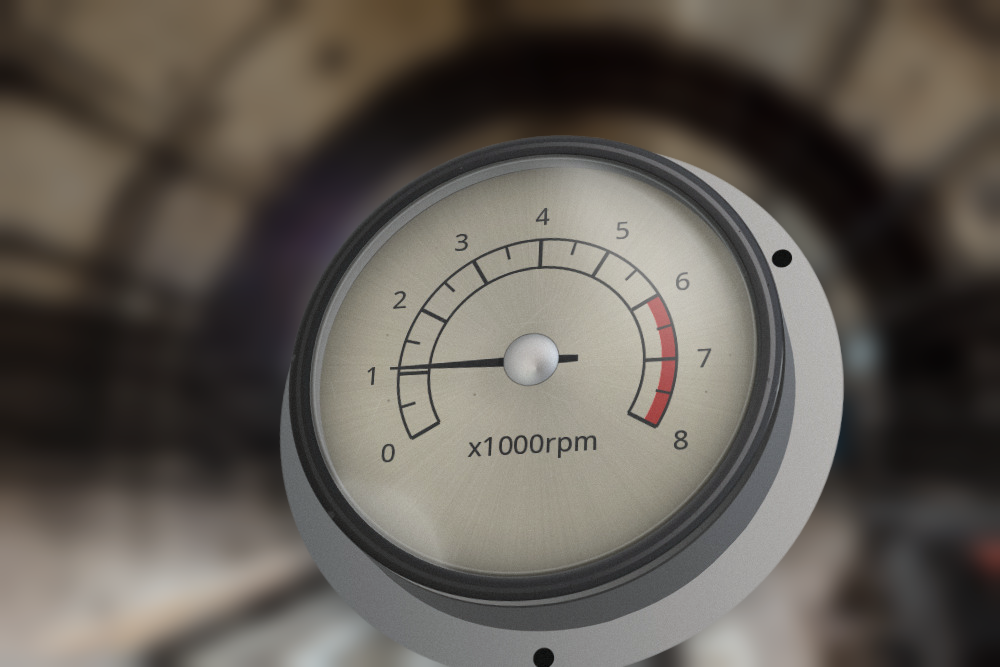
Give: 1000 rpm
